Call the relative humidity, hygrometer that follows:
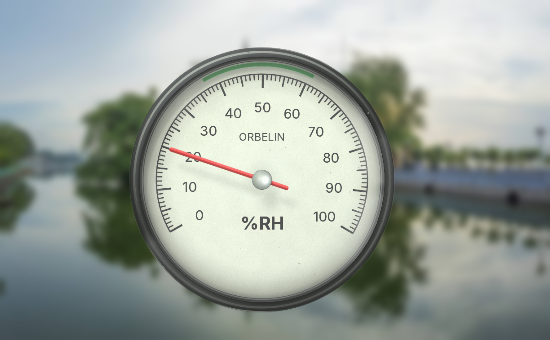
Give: 20 %
